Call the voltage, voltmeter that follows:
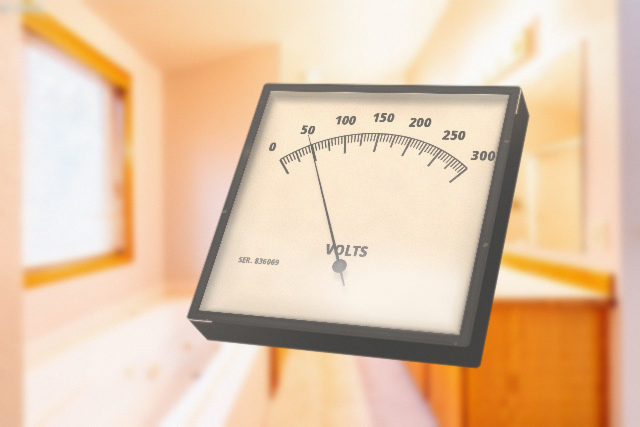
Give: 50 V
